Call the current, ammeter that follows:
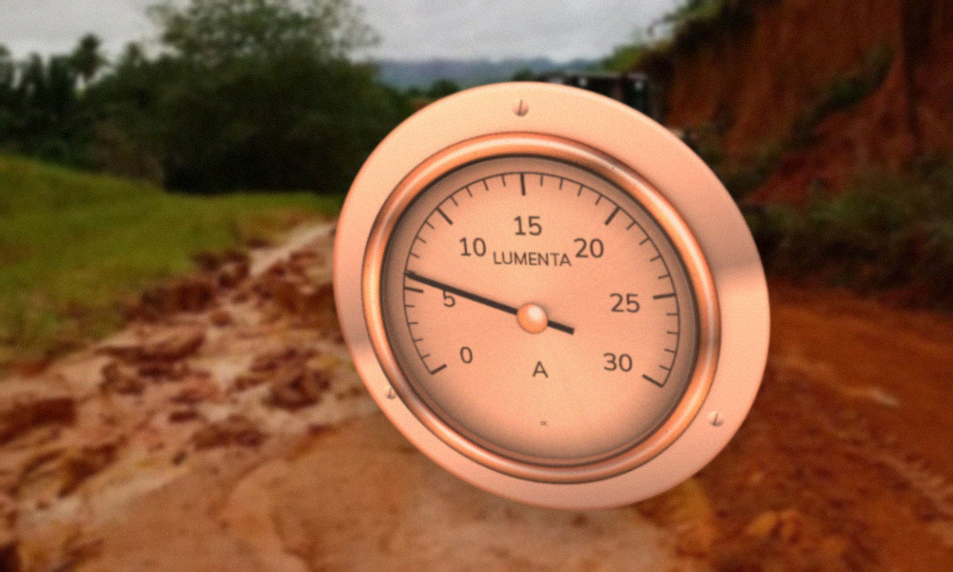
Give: 6 A
